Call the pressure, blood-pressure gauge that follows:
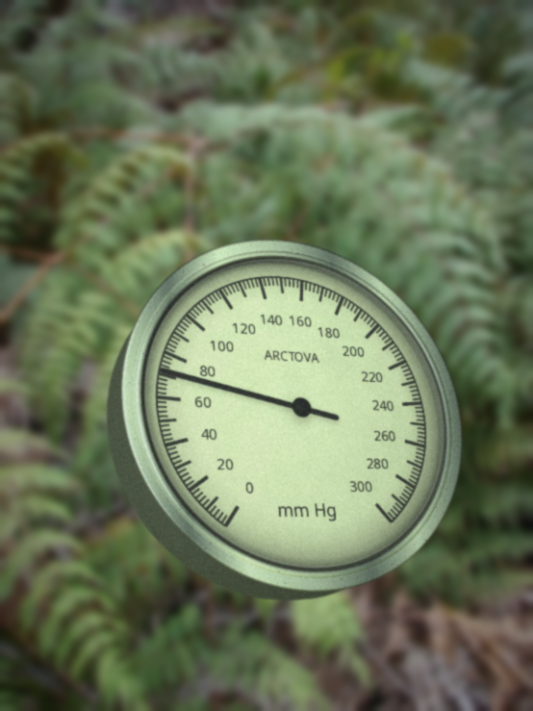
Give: 70 mmHg
